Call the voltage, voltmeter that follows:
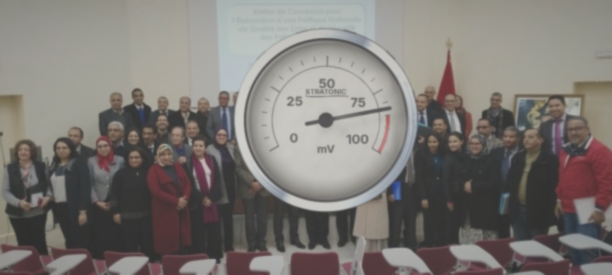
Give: 82.5 mV
